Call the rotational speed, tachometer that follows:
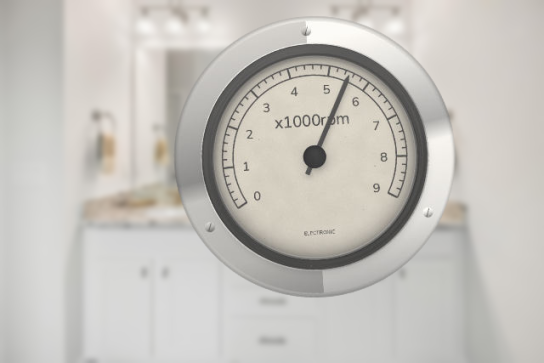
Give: 5500 rpm
